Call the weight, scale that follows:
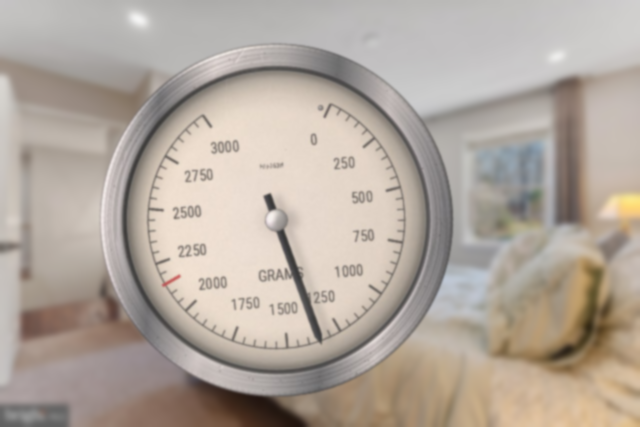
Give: 1350 g
